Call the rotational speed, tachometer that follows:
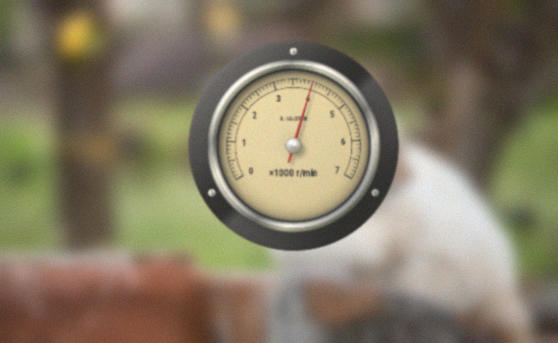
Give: 4000 rpm
